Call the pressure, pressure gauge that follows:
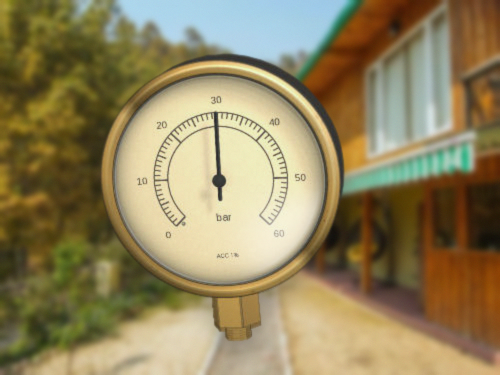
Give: 30 bar
